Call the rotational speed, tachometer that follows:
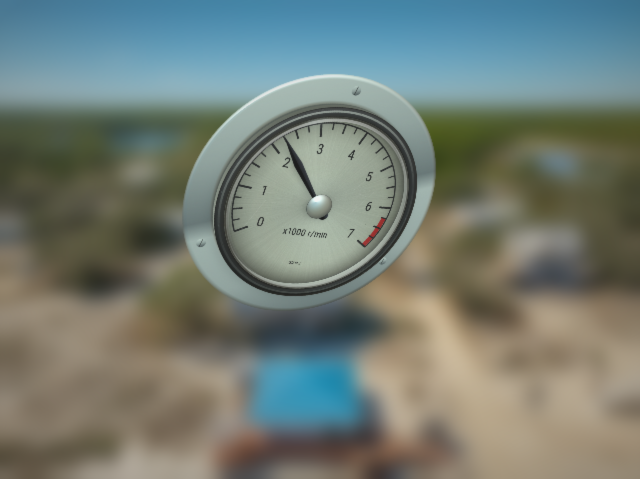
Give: 2250 rpm
